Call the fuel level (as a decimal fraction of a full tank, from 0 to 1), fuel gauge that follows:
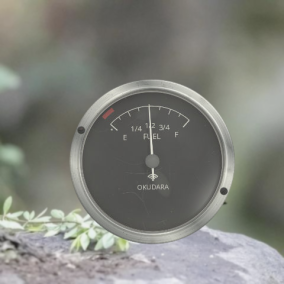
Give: 0.5
